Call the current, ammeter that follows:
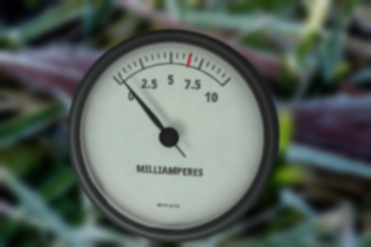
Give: 0.5 mA
